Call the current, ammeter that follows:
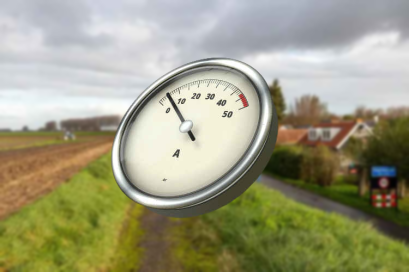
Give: 5 A
